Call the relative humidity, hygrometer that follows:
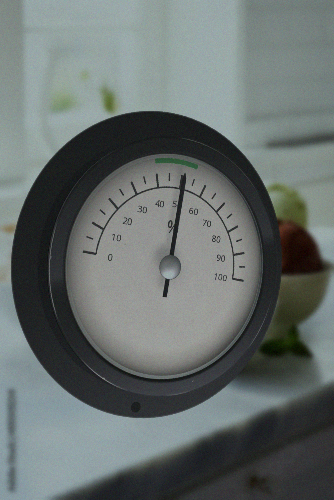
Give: 50 %
